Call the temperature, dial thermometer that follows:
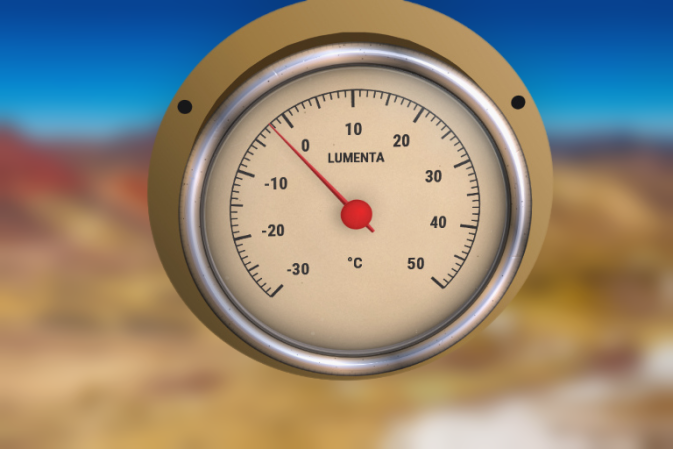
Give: -2 °C
